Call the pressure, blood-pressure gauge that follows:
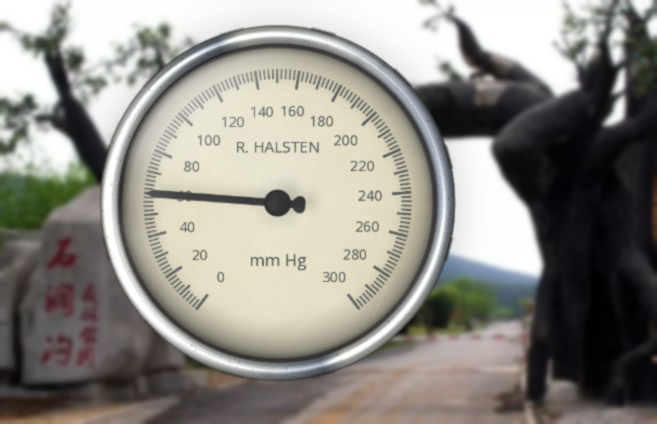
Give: 60 mmHg
